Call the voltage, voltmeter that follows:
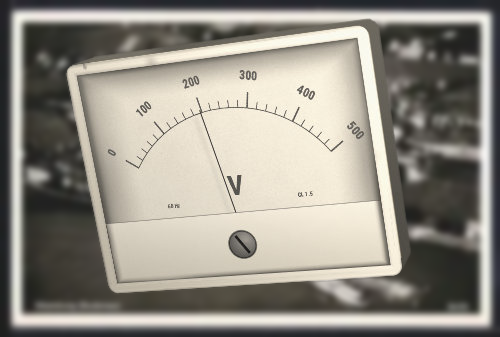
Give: 200 V
